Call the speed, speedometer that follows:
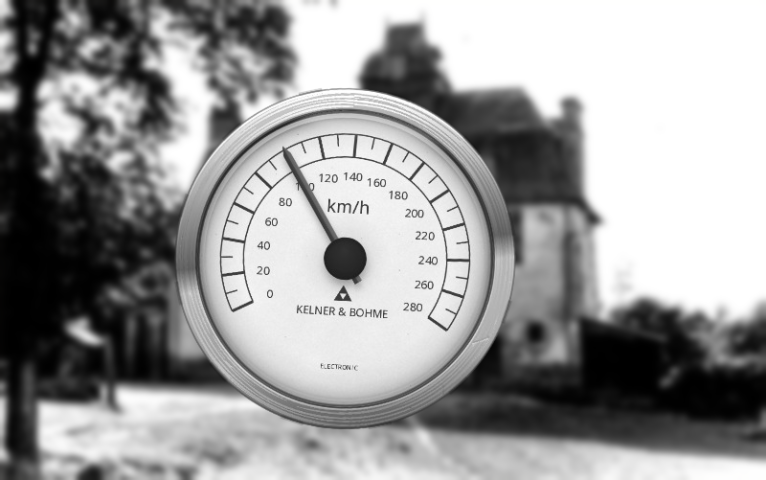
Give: 100 km/h
